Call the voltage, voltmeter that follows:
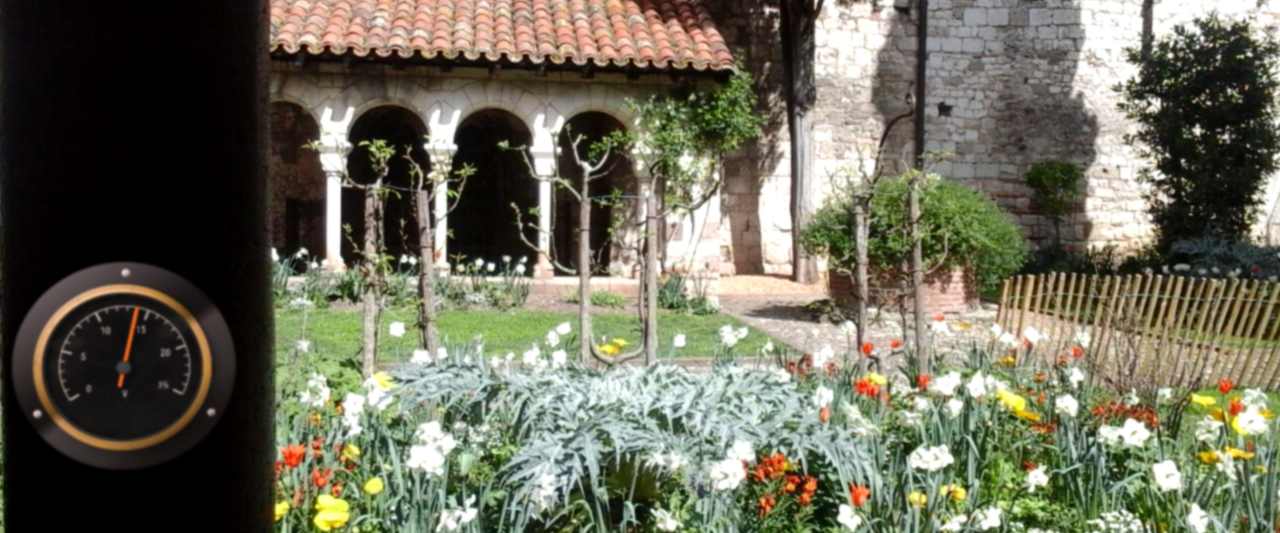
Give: 14 V
